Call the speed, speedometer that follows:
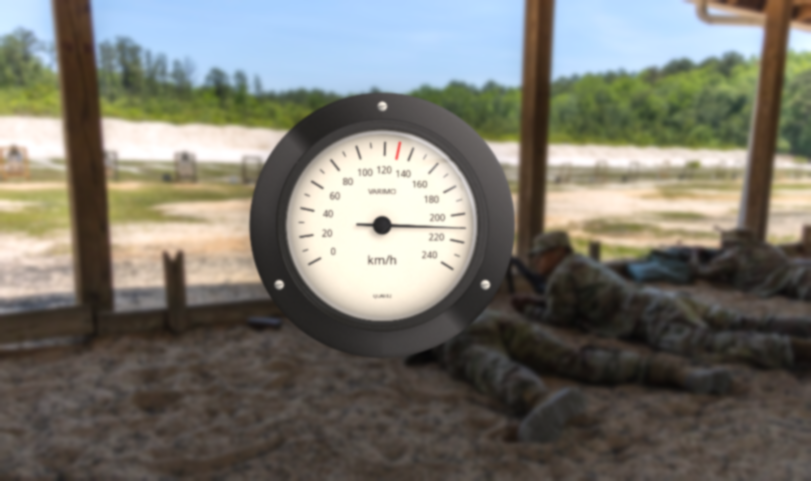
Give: 210 km/h
